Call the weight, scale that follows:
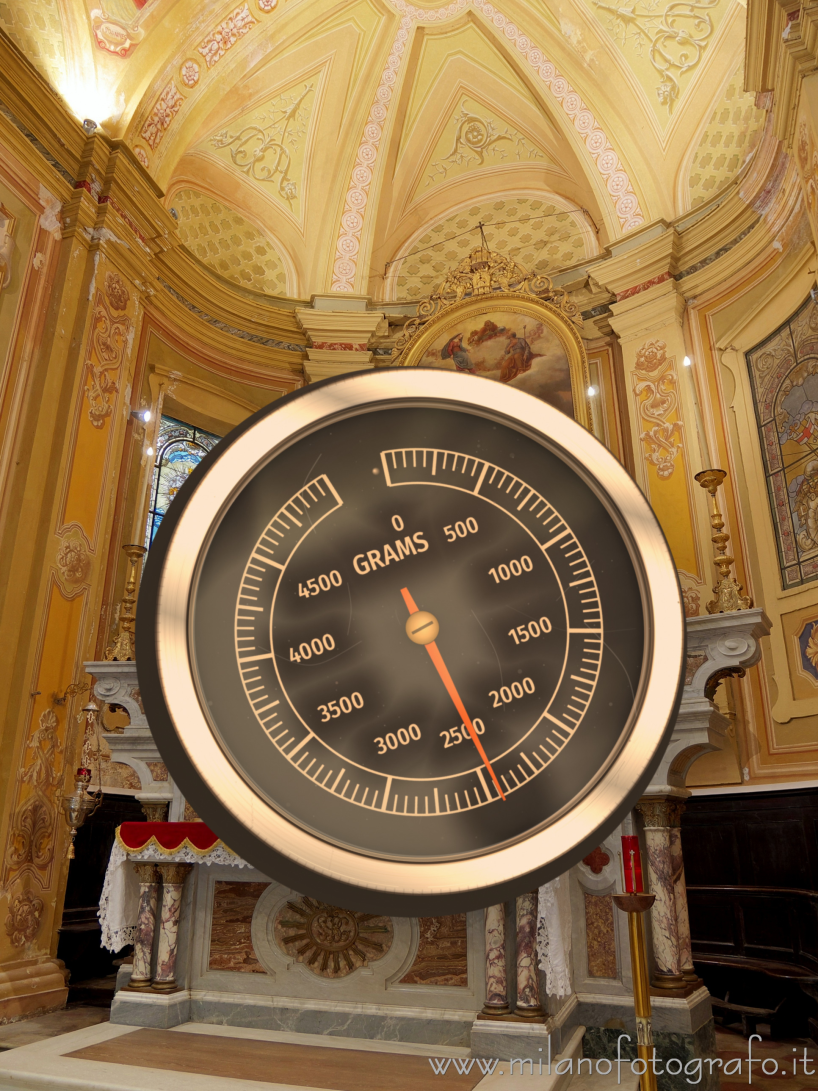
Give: 2450 g
